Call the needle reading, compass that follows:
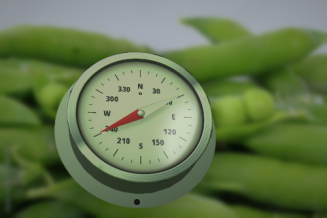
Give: 240 °
